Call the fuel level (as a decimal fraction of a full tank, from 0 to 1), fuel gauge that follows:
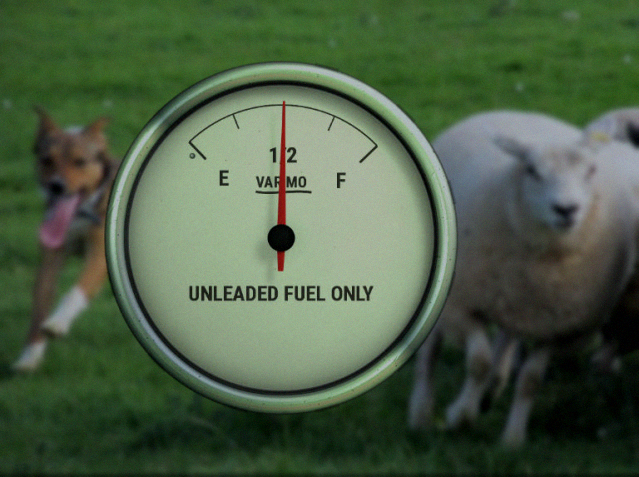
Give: 0.5
